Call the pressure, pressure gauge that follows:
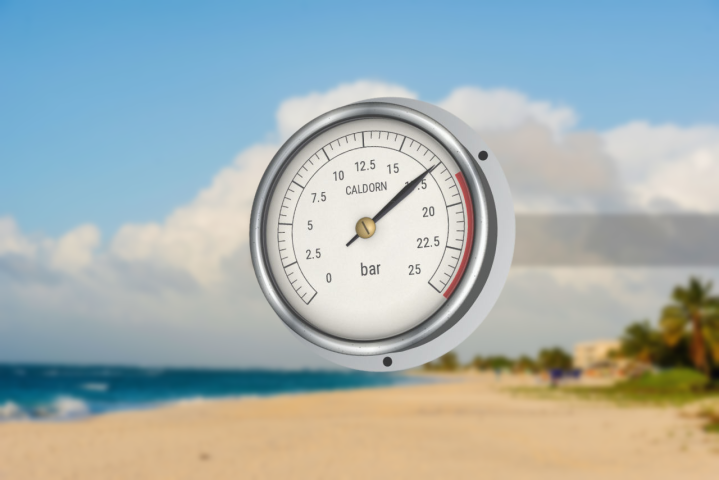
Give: 17.5 bar
